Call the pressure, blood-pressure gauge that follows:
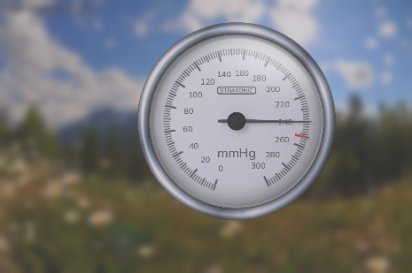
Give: 240 mmHg
